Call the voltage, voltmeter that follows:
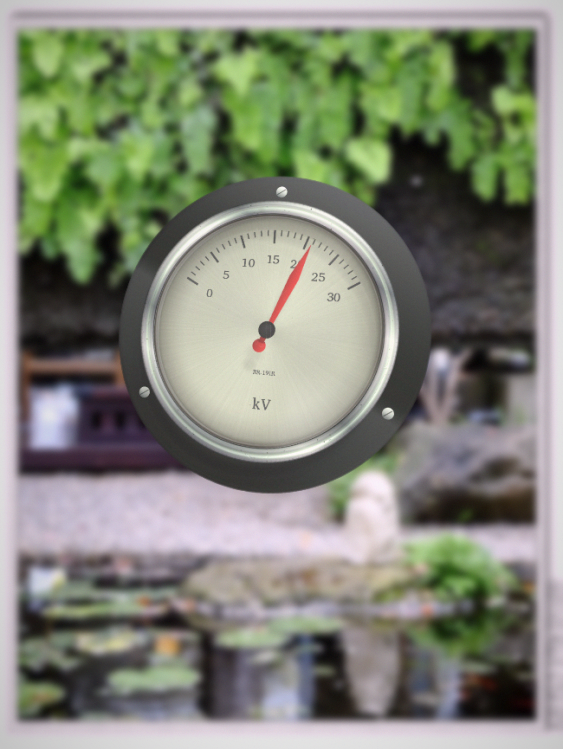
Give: 21 kV
